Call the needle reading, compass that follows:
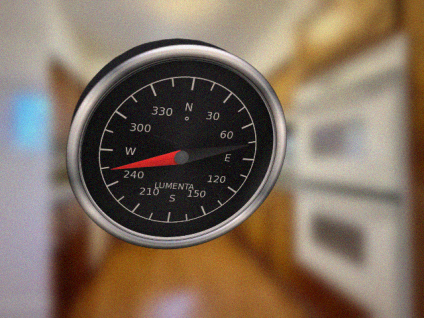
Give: 255 °
